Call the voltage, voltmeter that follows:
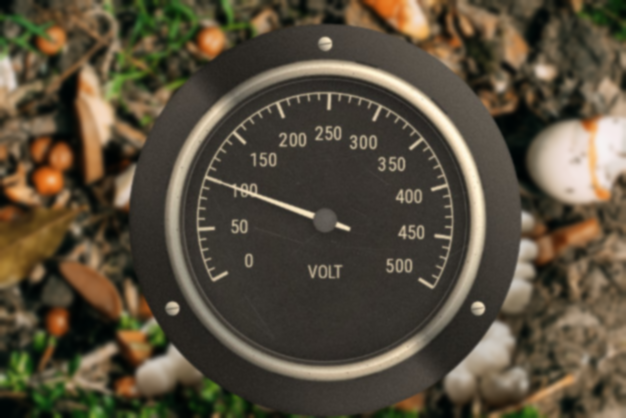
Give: 100 V
